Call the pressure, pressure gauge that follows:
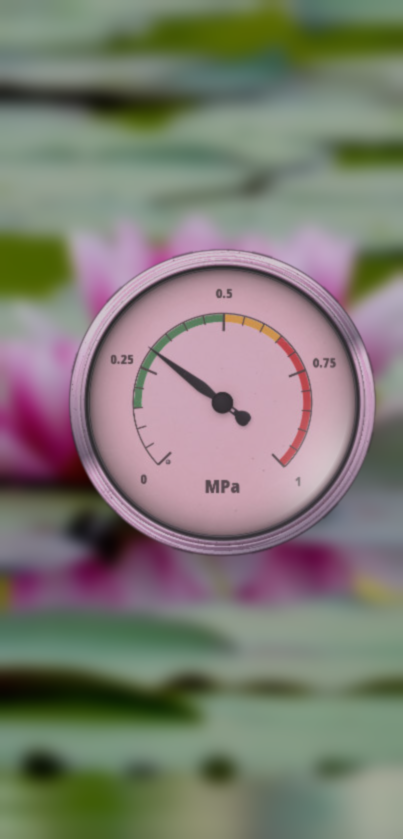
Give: 0.3 MPa
